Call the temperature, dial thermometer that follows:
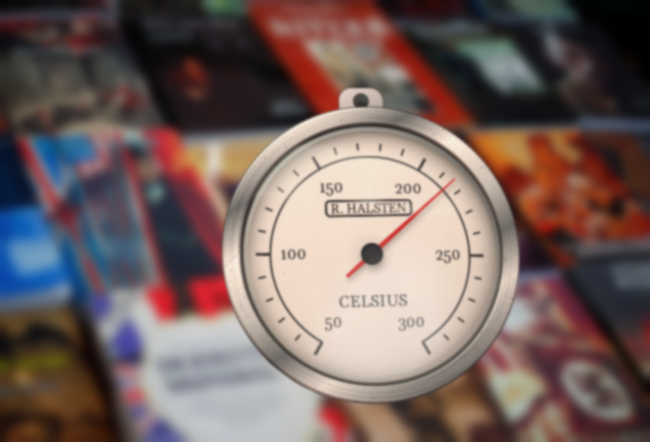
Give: 215 °C
